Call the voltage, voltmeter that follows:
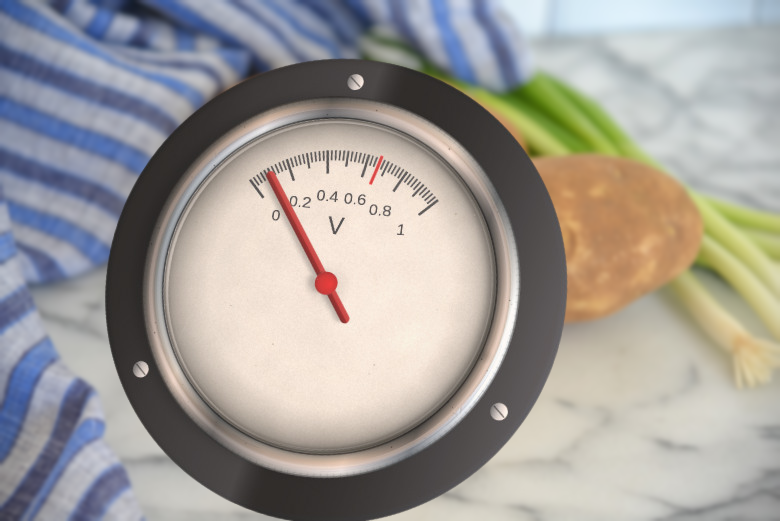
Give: 0.1 V
